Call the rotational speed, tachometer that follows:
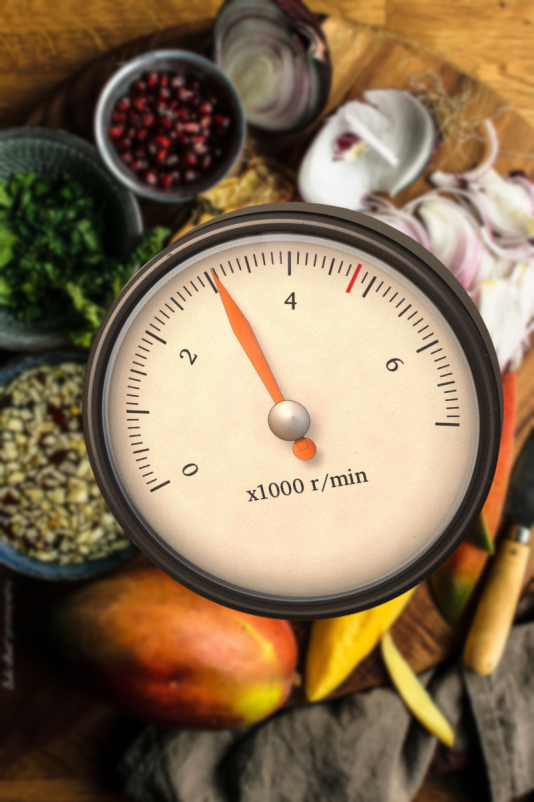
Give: 3100 rpm
